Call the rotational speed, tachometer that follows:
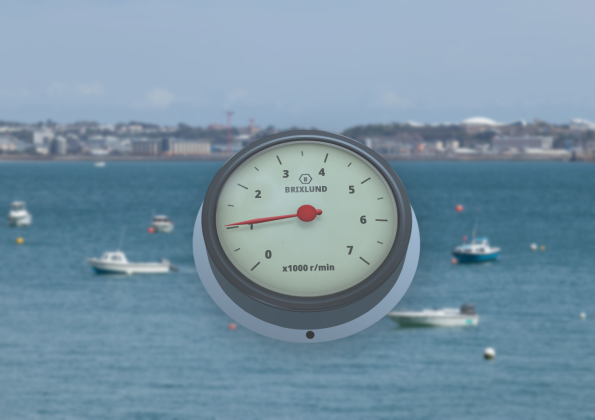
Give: 1000 rpm
